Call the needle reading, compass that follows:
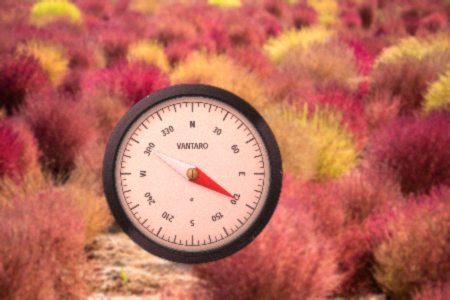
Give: 120 °
